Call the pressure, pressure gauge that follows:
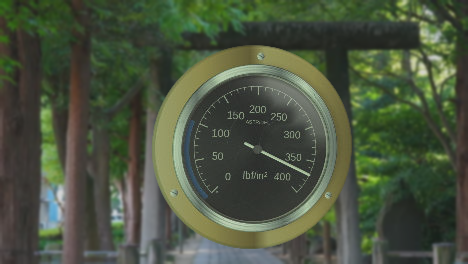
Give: 370 psi
